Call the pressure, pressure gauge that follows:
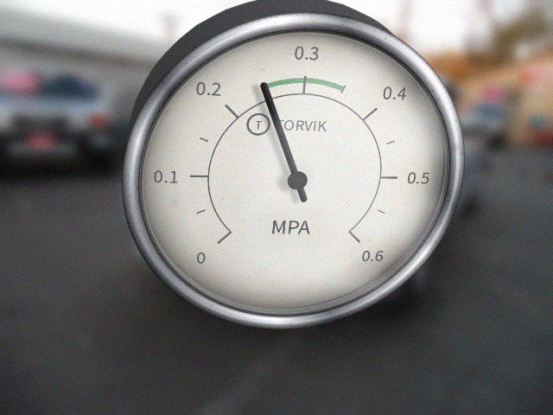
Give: 0.25 MPa
